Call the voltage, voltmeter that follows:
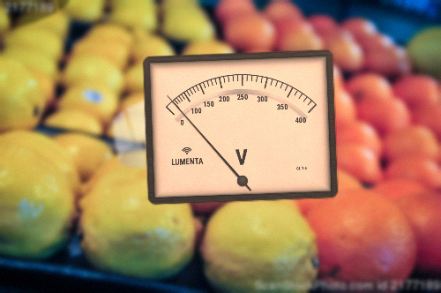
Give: 50 V
